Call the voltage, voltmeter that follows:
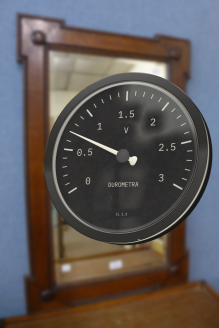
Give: 0.7 V
